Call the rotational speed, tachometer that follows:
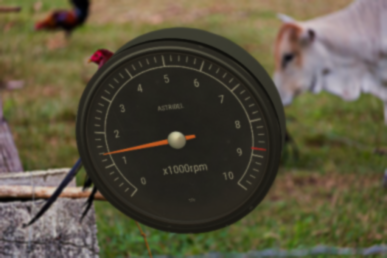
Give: 1400 rpm
